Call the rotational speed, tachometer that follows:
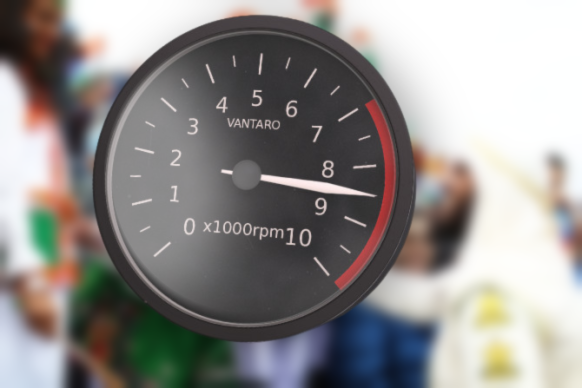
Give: 8500 rpm
